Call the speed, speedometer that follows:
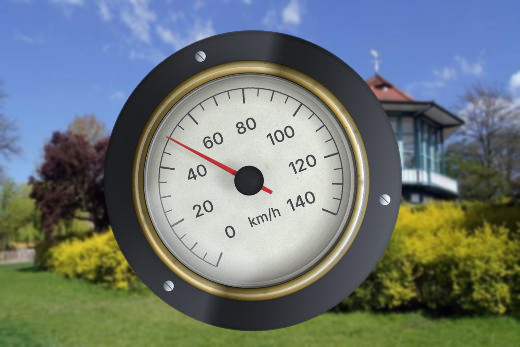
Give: 50 km/h
